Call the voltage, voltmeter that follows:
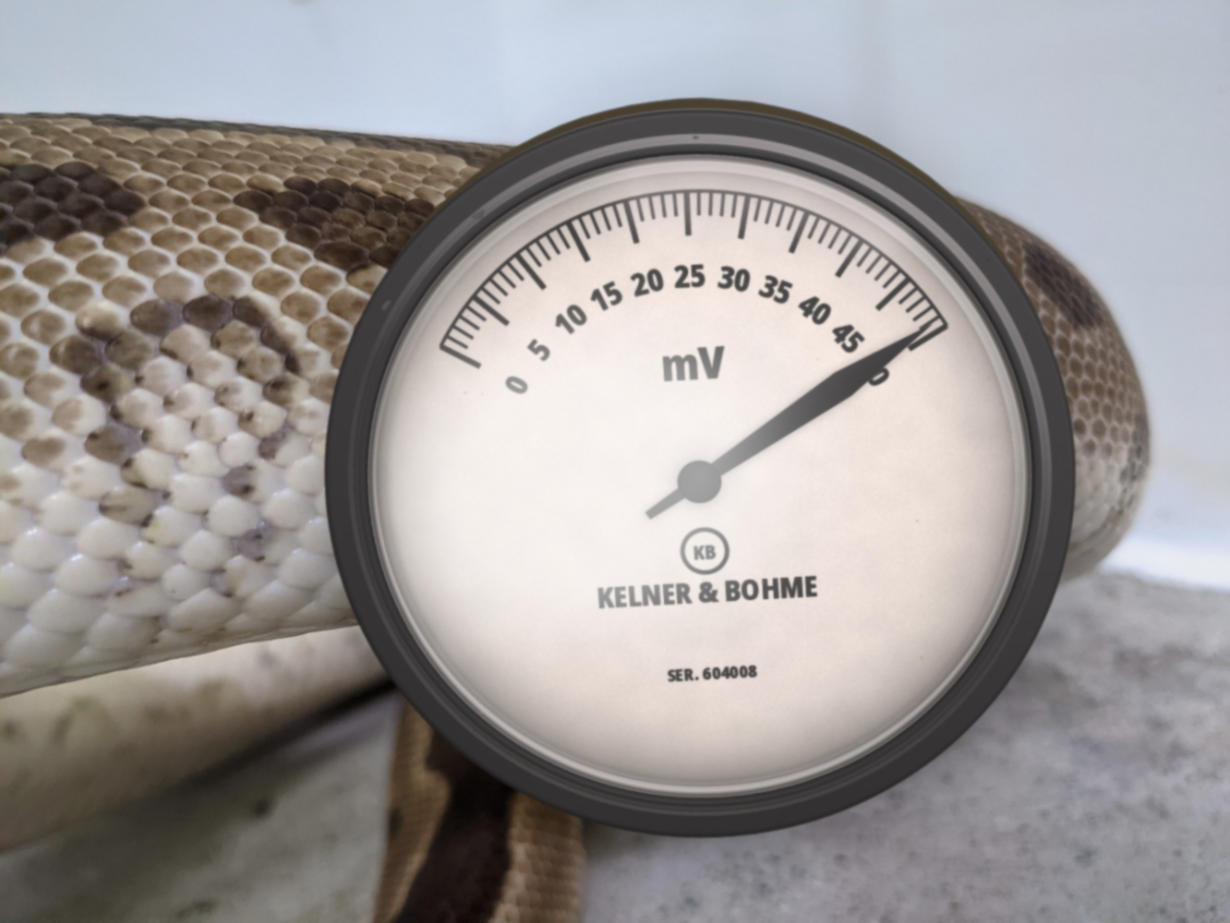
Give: 49 mV
